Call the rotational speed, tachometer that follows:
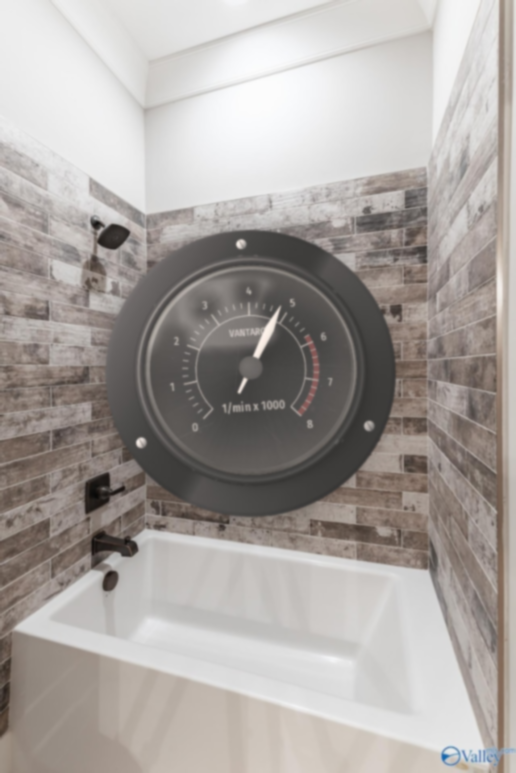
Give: 4800 rpm
